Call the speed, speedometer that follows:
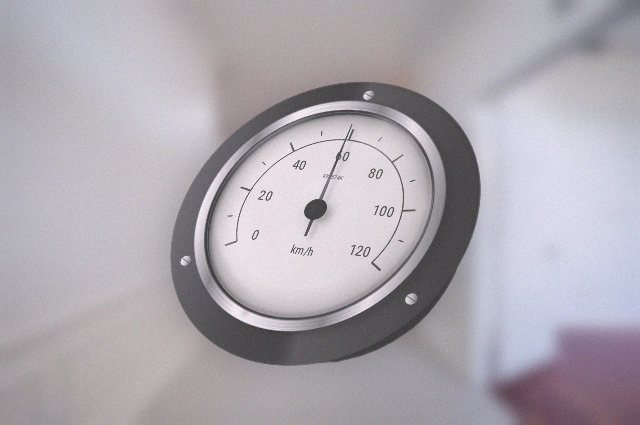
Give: 60 km/h
